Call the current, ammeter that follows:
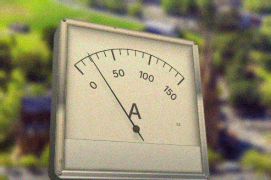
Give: 20 A
